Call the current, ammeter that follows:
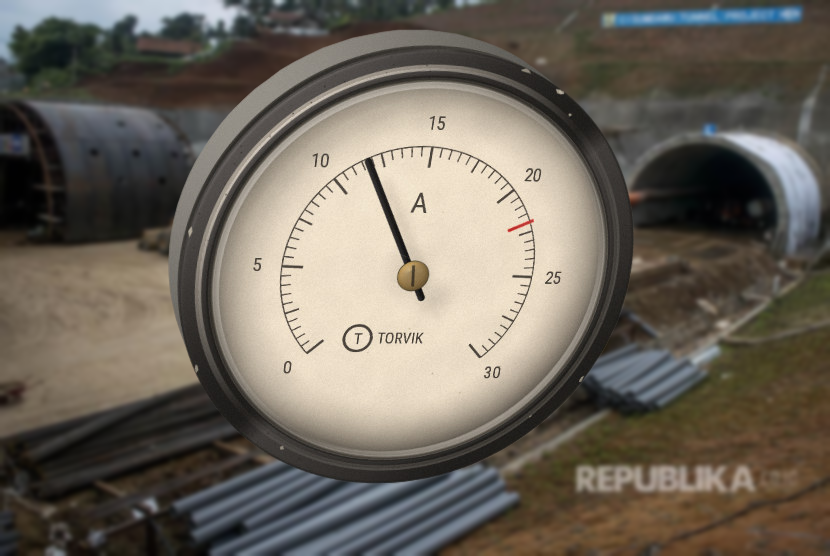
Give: 11.75 A
